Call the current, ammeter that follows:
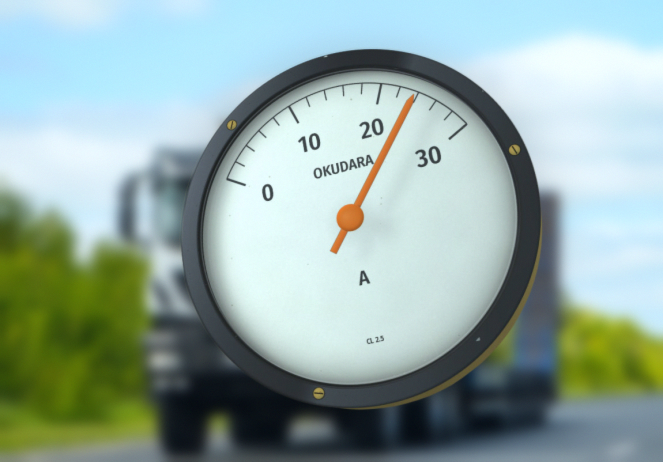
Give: 24 A
